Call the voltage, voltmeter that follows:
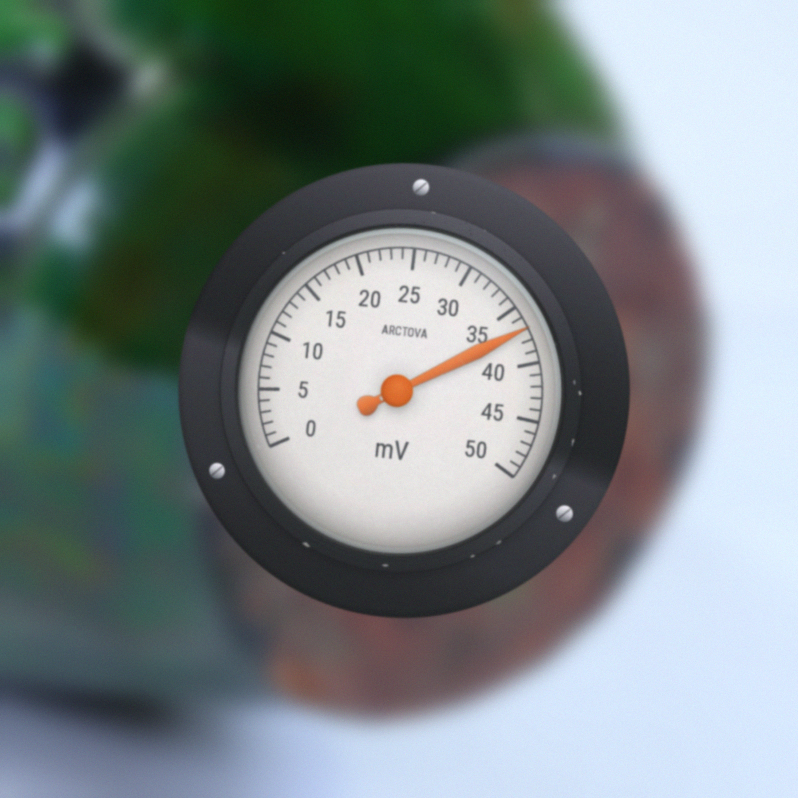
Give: 37 mV
